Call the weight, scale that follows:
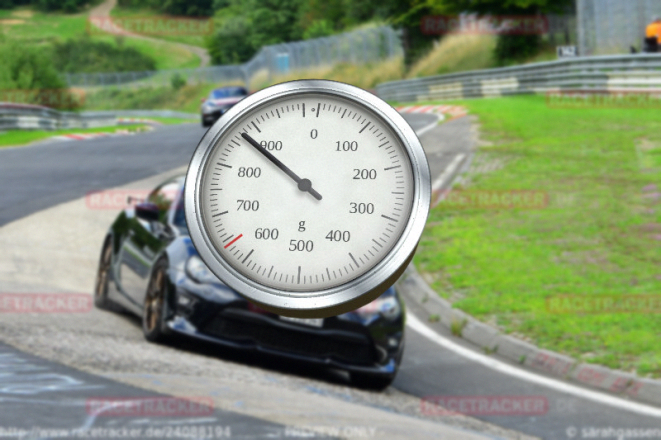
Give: 870 g
